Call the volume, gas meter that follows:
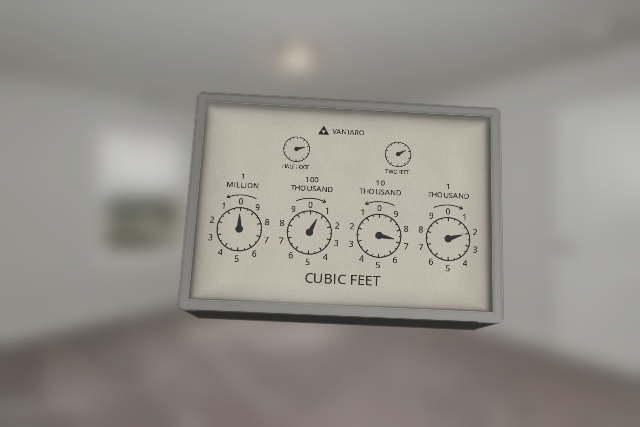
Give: 7200 ft³
